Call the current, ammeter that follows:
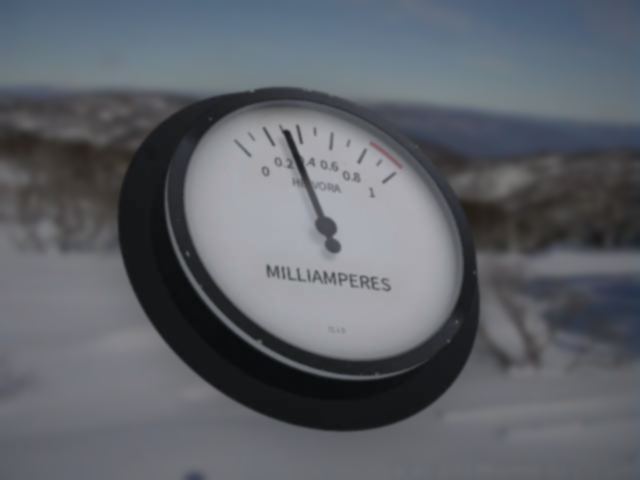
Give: 0.3 mA
